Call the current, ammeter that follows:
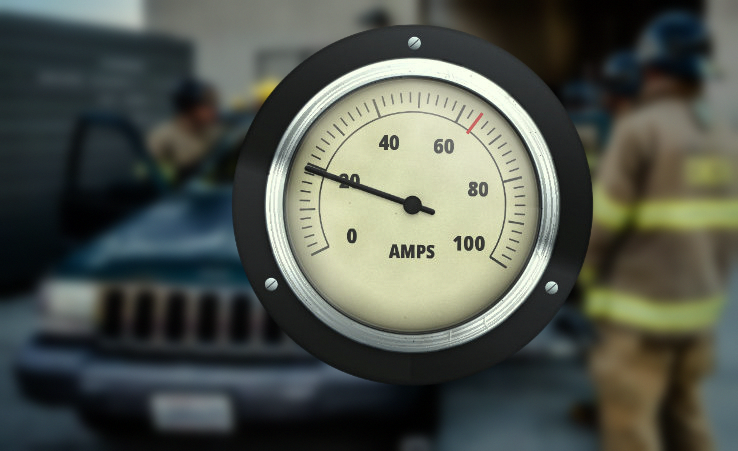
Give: 19 A
